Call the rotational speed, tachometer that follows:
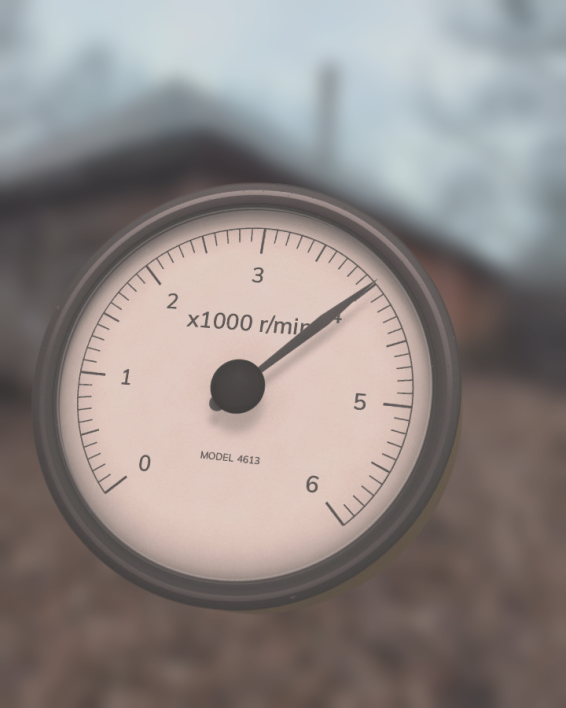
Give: 4000 rpm
